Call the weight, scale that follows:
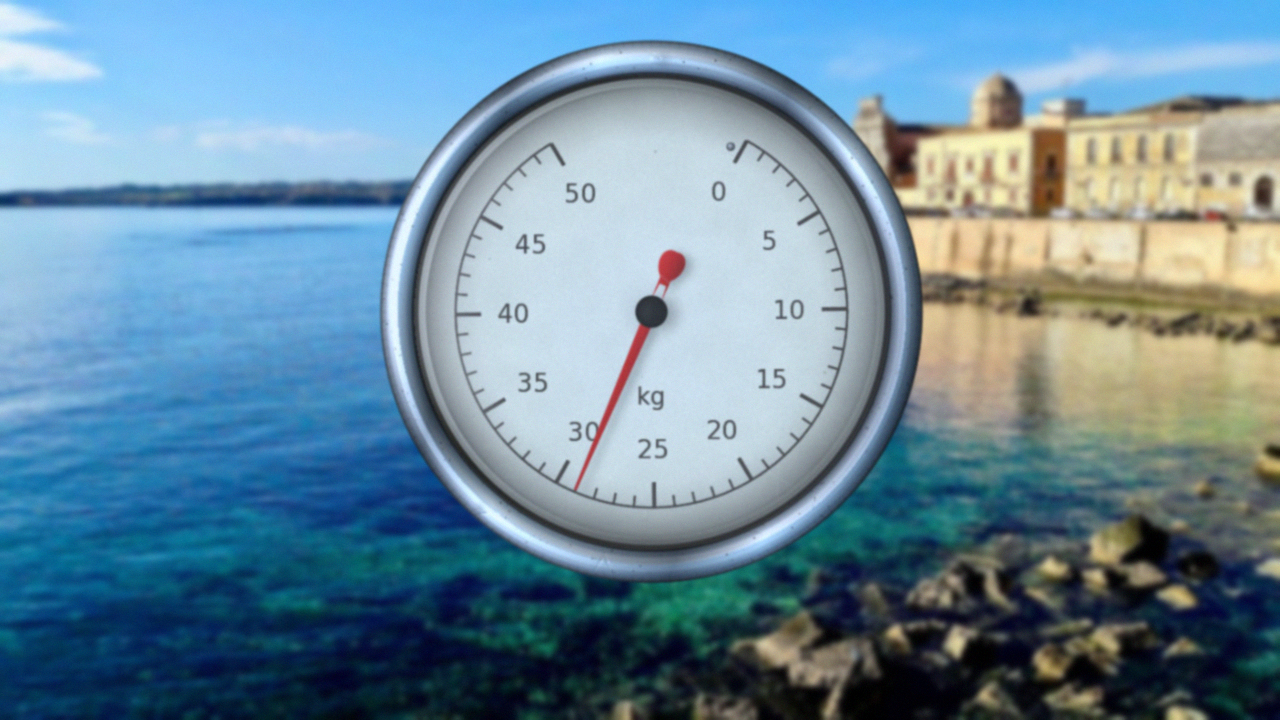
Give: 29 kg
